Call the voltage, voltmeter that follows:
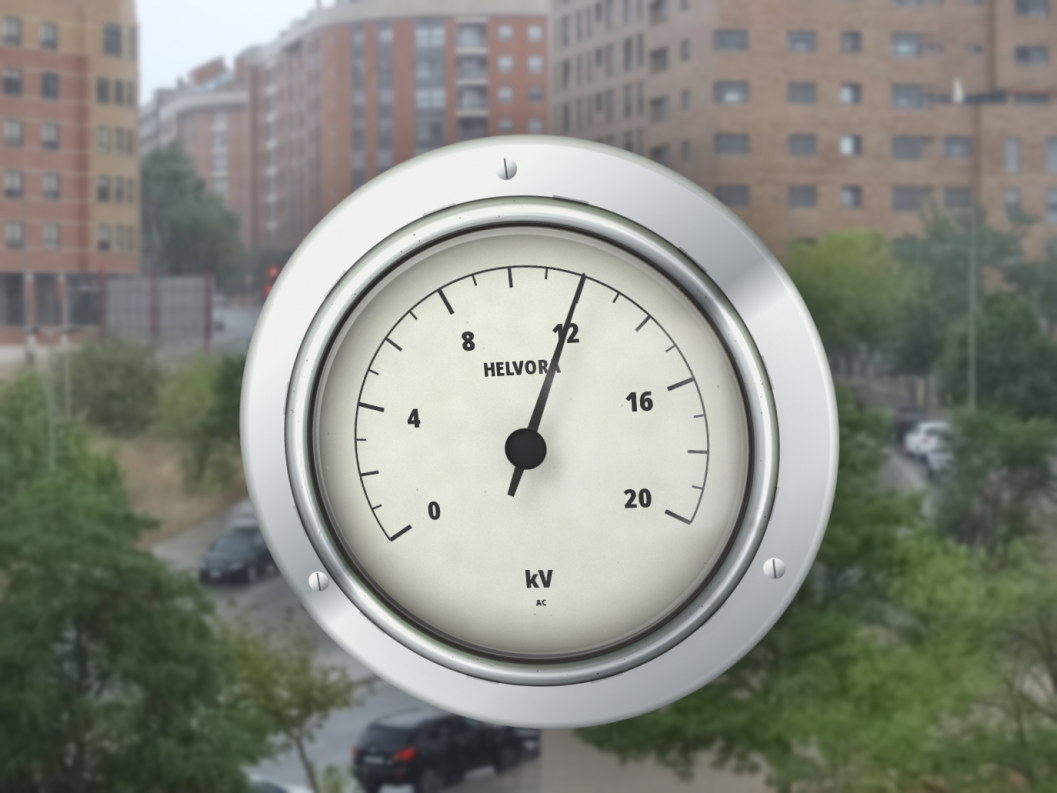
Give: 12 kV
